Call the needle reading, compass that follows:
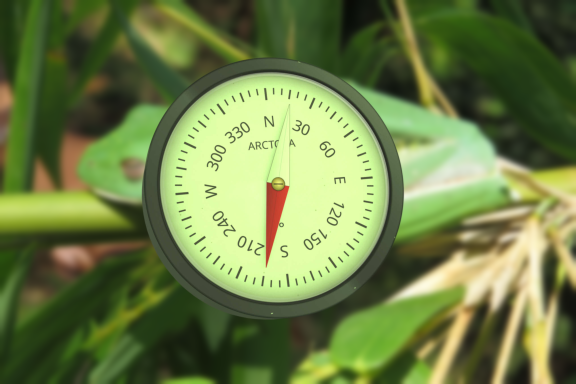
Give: 195 °
